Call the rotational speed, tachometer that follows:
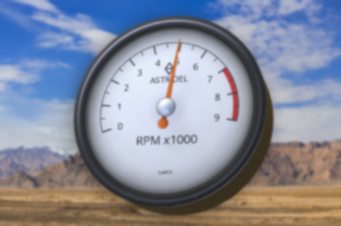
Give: 5000 rpm
